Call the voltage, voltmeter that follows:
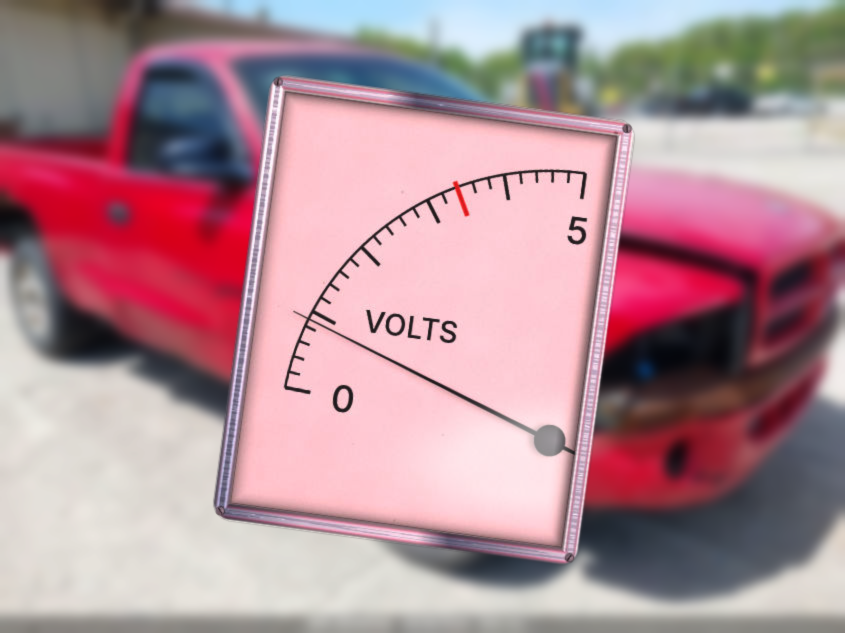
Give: 0.9 V
